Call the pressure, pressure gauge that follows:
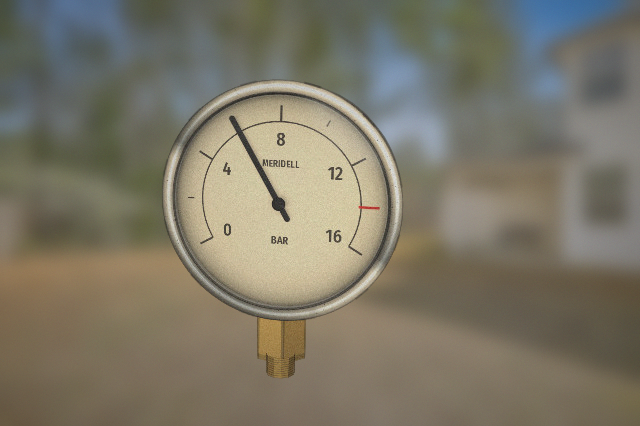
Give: 6 bar
